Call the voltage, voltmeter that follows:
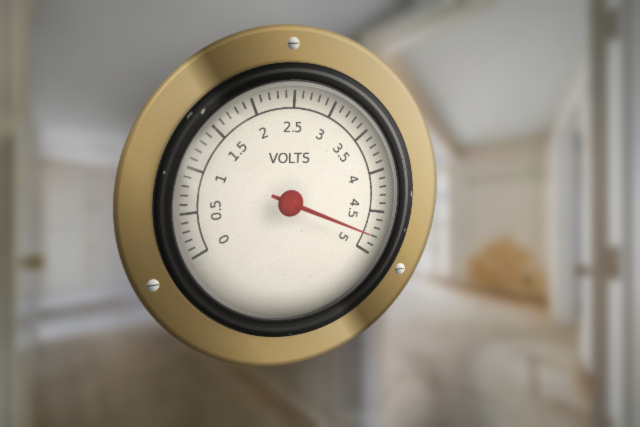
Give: 4.8 V
